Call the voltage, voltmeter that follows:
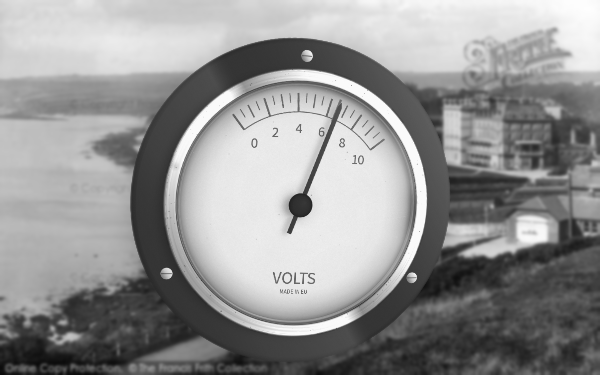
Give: 6.5 V
